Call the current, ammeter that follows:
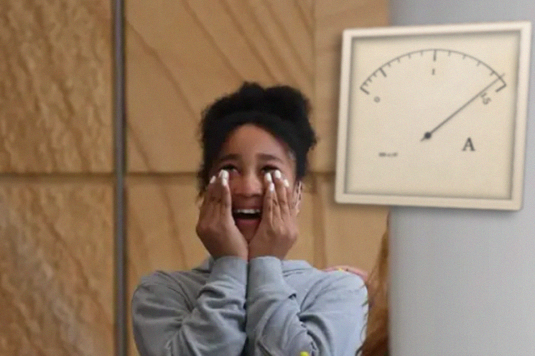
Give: 1.45 A
